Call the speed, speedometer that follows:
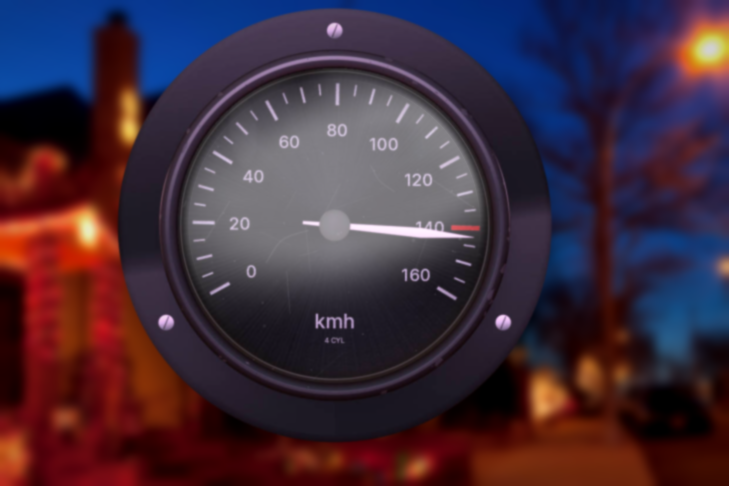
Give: 142.5 km/h
